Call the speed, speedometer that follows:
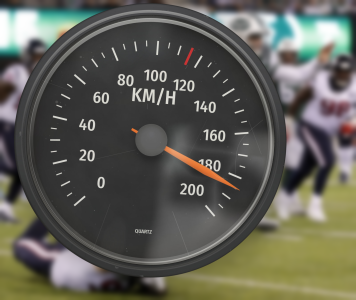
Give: 185 km/h
